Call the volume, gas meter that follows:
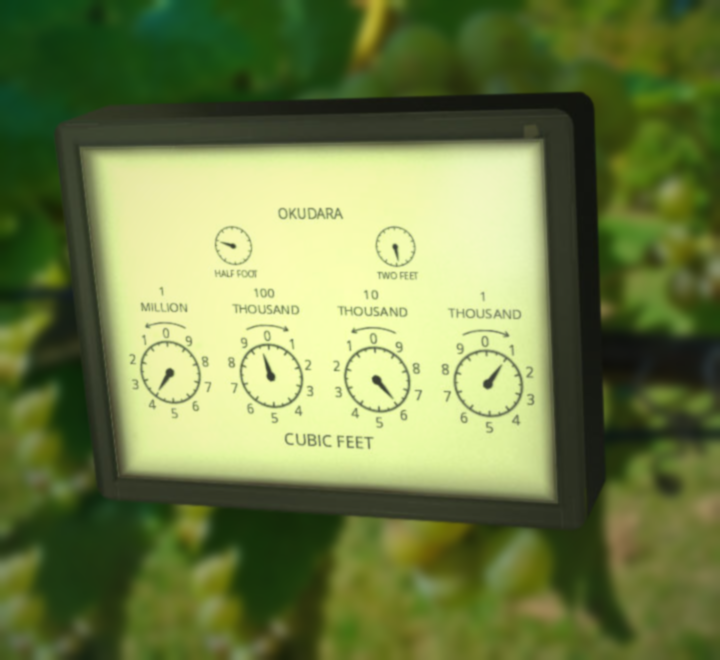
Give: 396100 ft³
